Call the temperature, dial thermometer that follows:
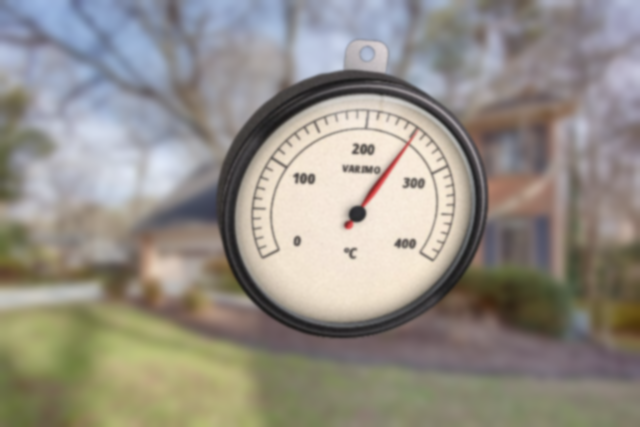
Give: 250 °C
